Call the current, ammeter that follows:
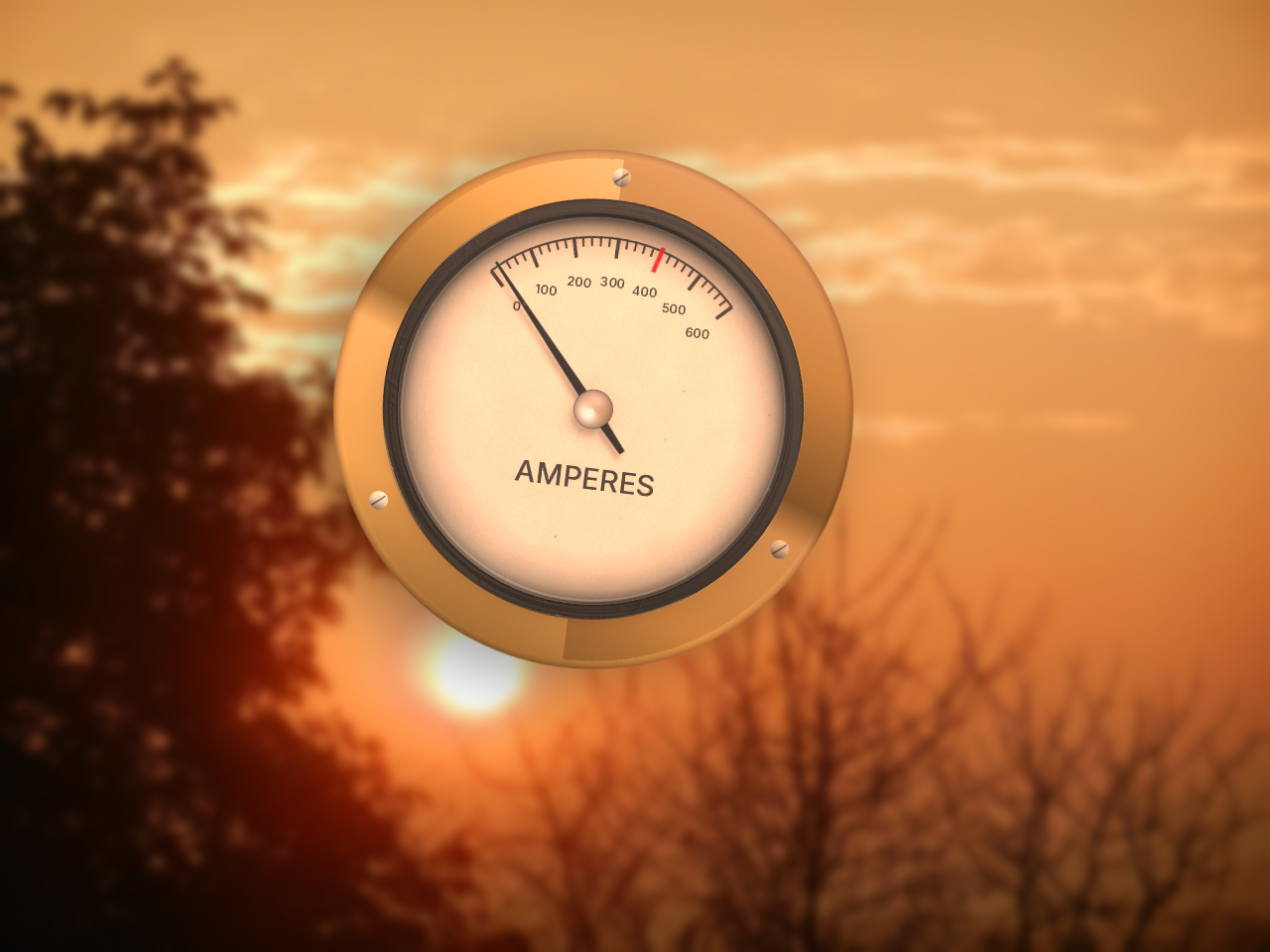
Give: 20 A
